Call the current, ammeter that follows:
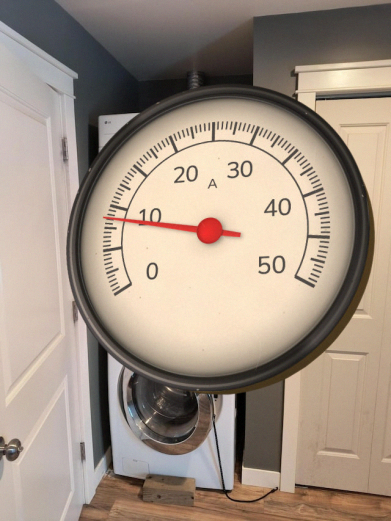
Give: 8.5 A
